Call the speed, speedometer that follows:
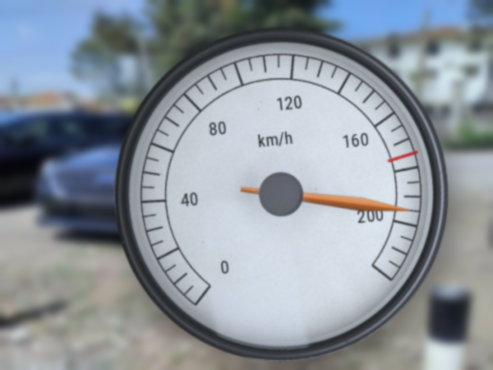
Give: 195 km/h
